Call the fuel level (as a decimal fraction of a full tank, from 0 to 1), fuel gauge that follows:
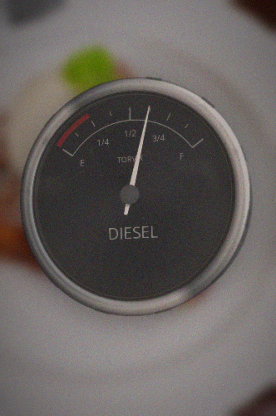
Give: 0.625
